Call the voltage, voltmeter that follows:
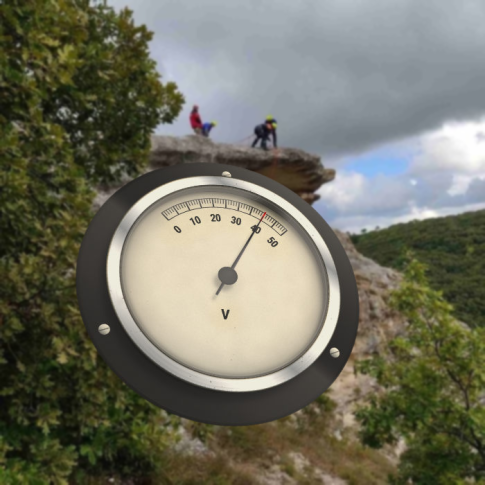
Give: 40 V
